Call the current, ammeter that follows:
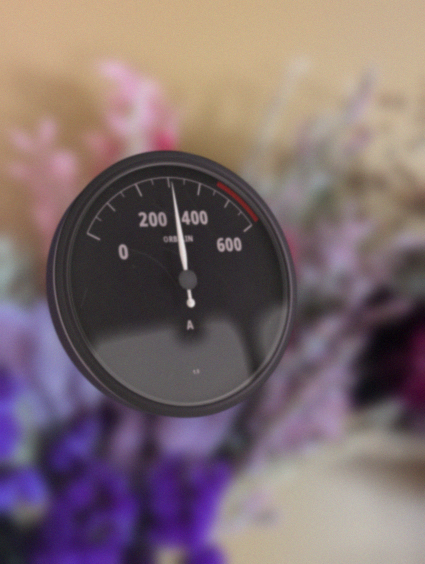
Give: 300 A
